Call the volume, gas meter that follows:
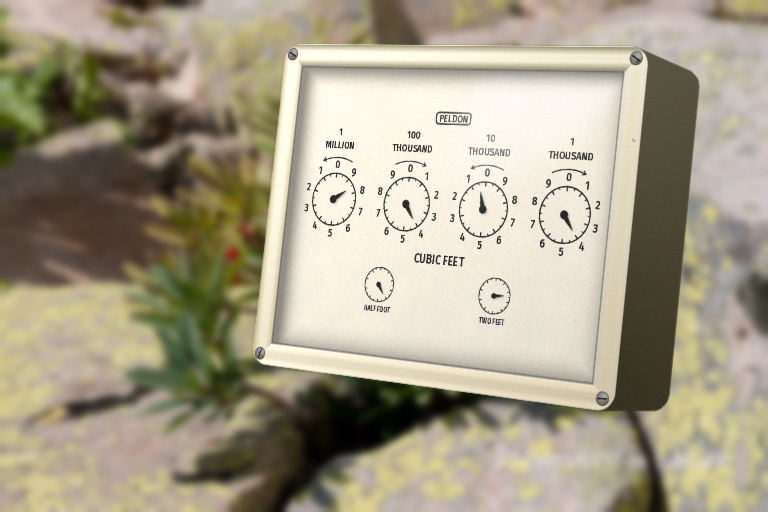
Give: 840400 ft³
